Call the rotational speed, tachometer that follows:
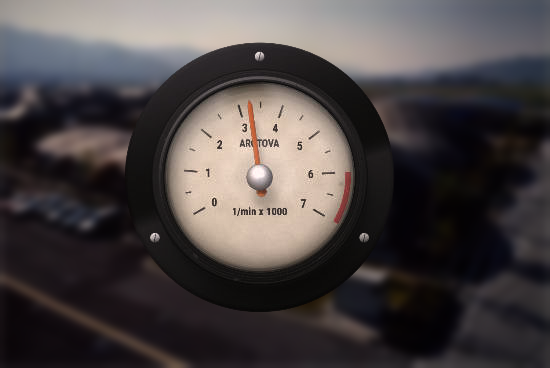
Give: 3250 rpm
